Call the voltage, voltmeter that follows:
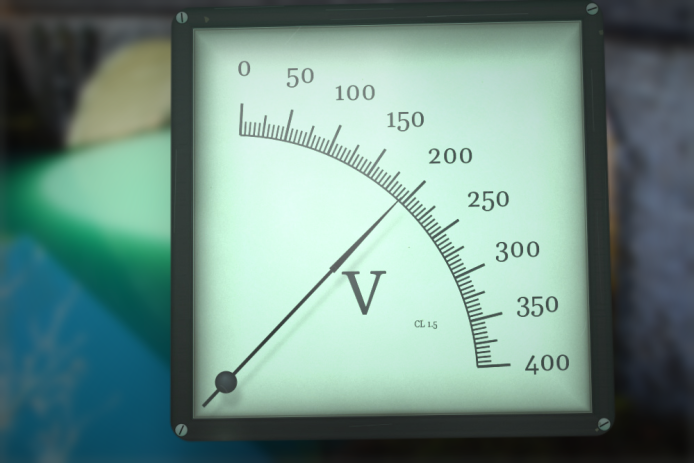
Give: 195 V
